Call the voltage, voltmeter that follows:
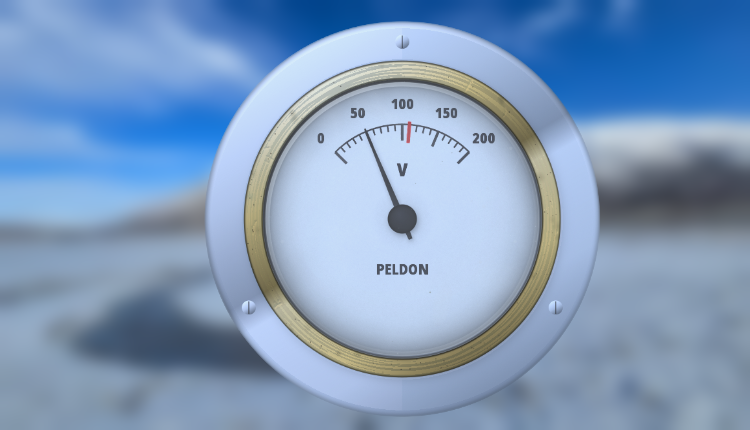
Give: 50 V
